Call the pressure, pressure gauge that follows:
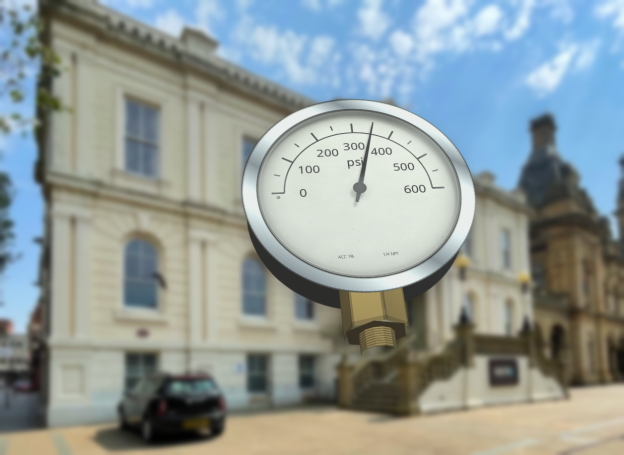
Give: 350 psi
